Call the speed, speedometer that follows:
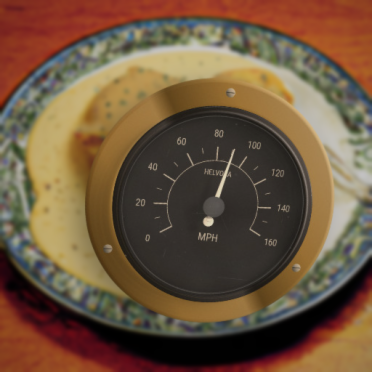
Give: 90 mph
